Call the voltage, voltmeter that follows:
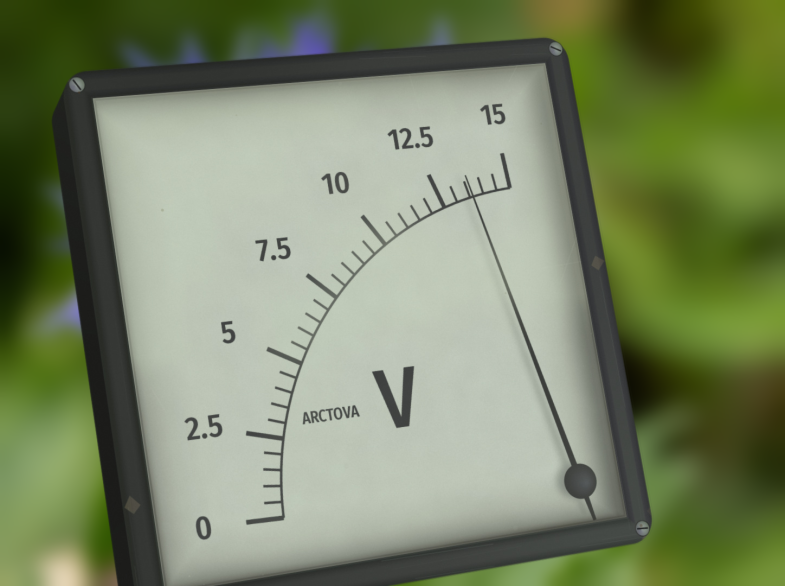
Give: 13.5 V
